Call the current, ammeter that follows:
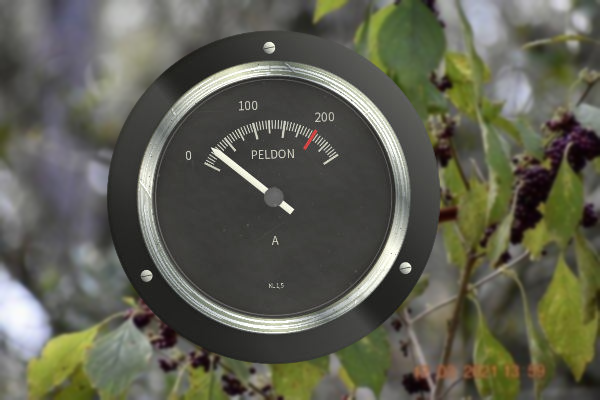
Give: 25 A
